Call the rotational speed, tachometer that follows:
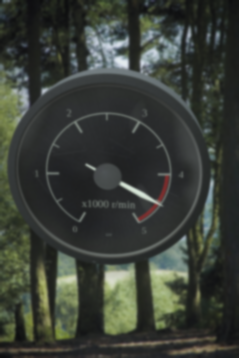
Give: 4500 rpm
